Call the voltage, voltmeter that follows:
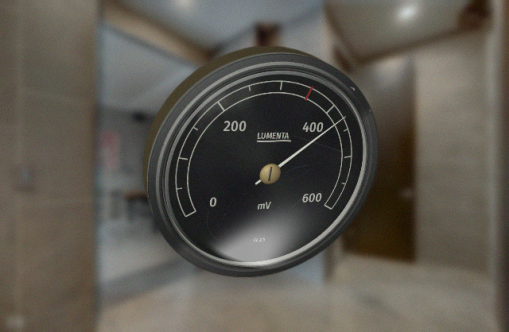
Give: 425 mV
